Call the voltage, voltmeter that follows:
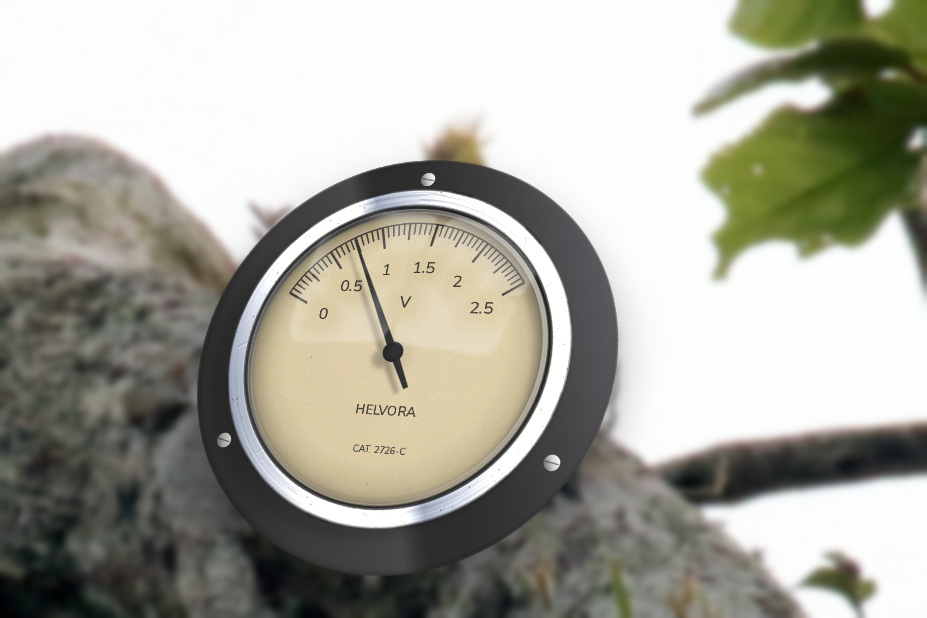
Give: 0.75 V
